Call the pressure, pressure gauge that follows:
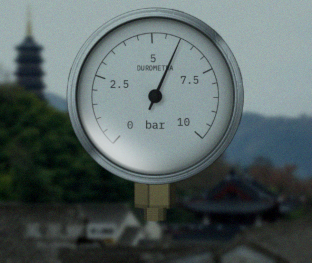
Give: 6 bar
